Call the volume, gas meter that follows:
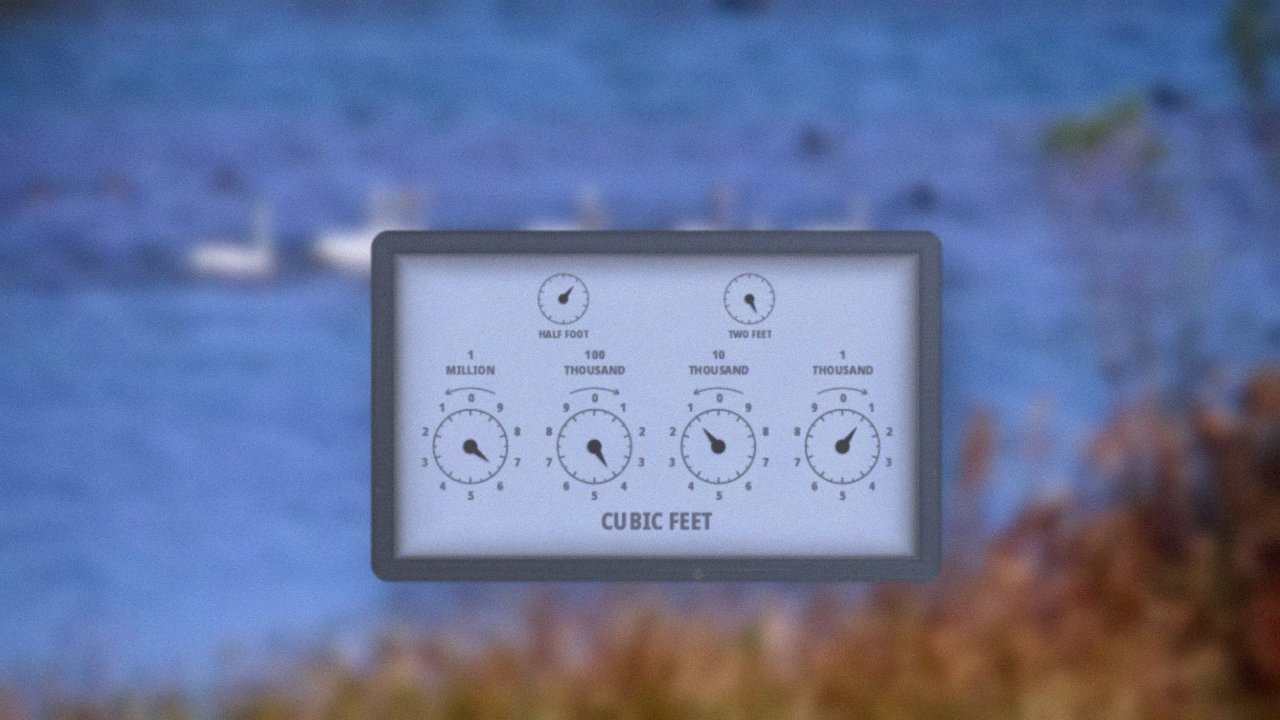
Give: 641100 ft³
